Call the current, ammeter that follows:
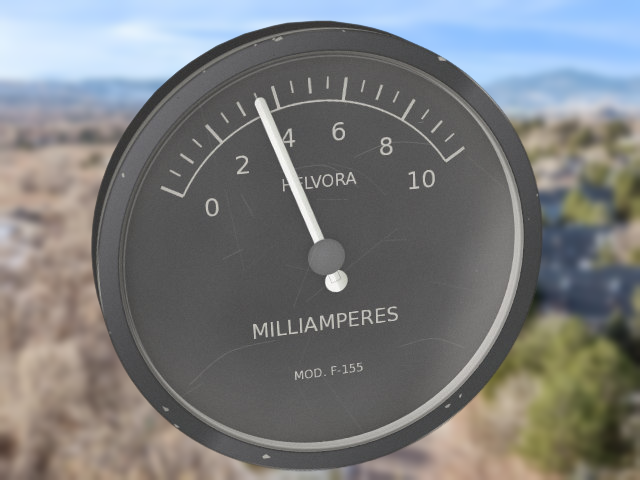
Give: 3.5 mA
